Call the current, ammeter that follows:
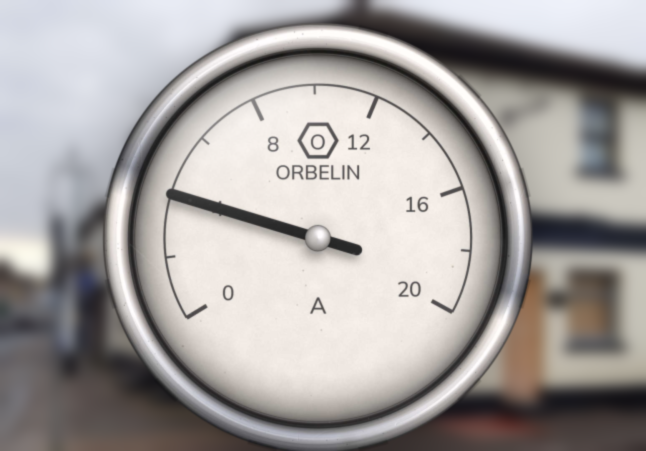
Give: 4 A
